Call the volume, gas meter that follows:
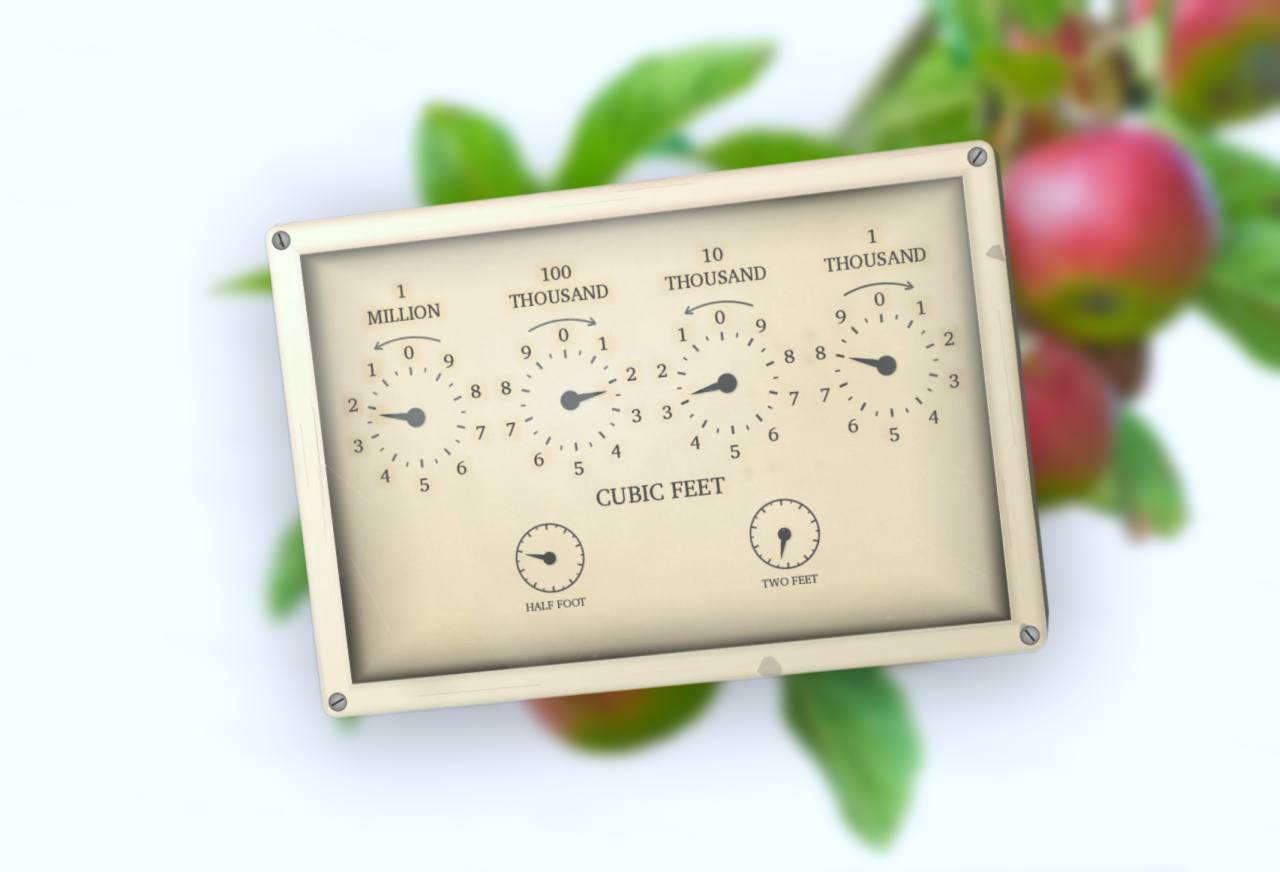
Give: 222800 ft³
